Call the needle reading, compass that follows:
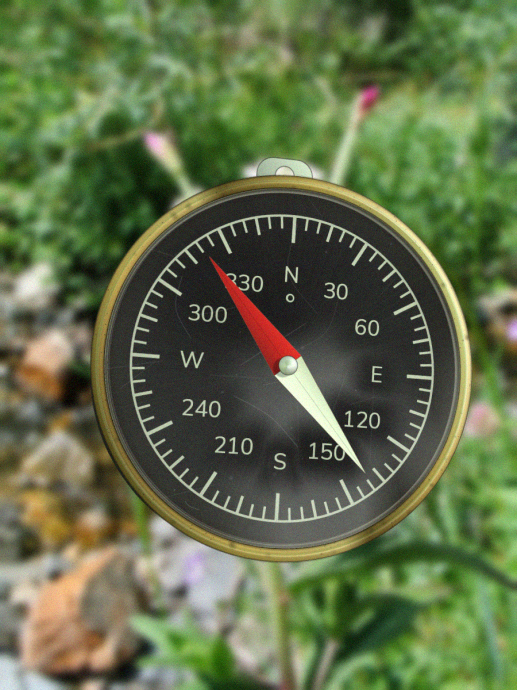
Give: 320 °
